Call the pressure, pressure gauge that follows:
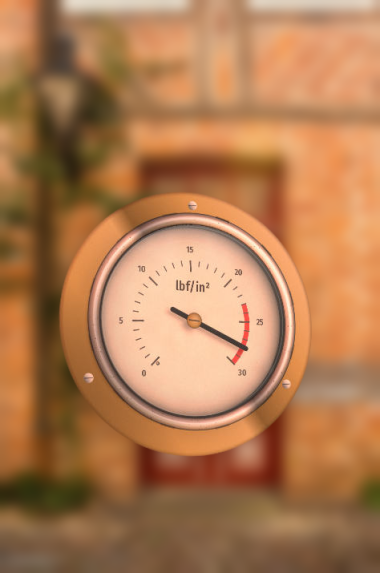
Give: 28 psi
